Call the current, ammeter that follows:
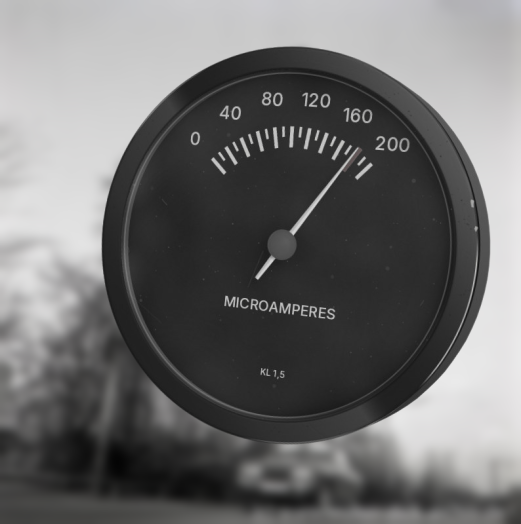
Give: 180 µA
